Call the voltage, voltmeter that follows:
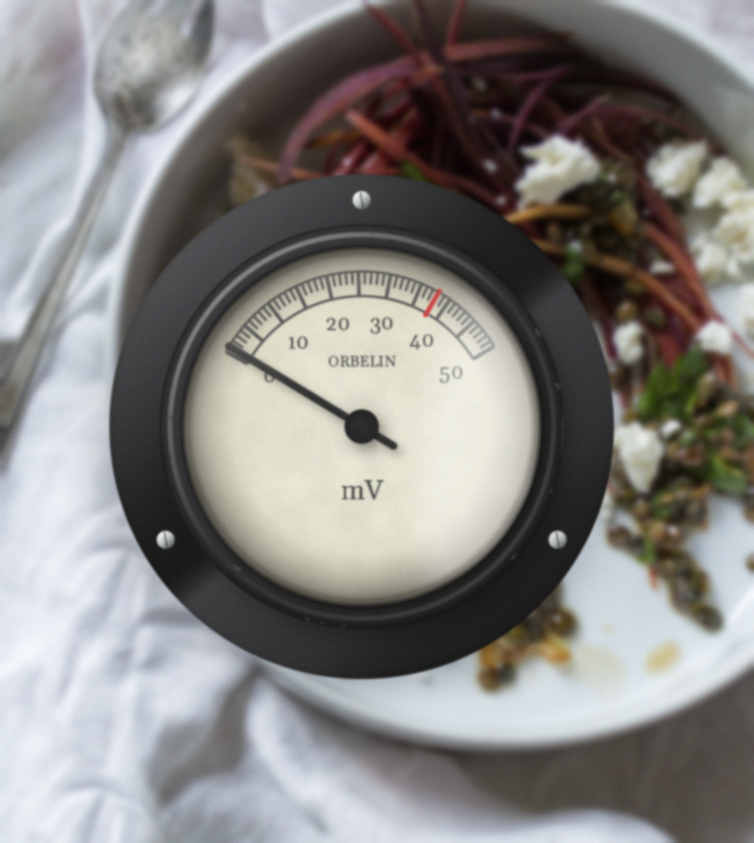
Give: 1 mV
